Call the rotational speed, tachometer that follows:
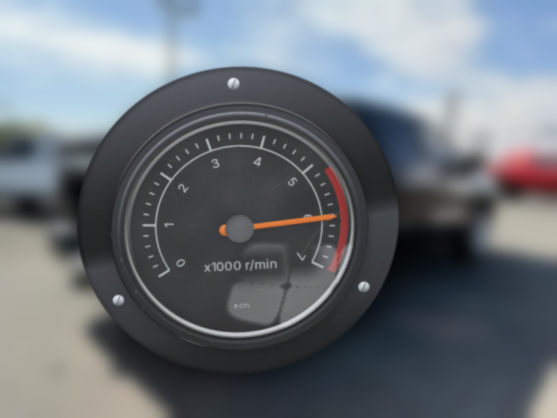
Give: 6000 rpm
